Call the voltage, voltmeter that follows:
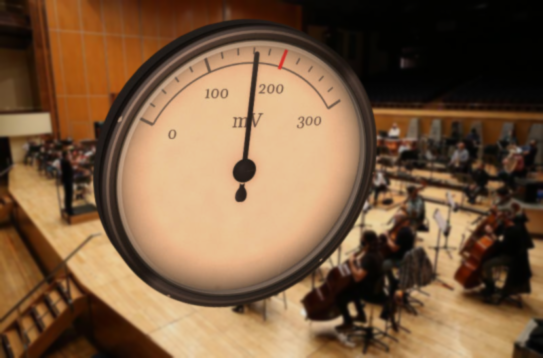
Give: 160 mV
